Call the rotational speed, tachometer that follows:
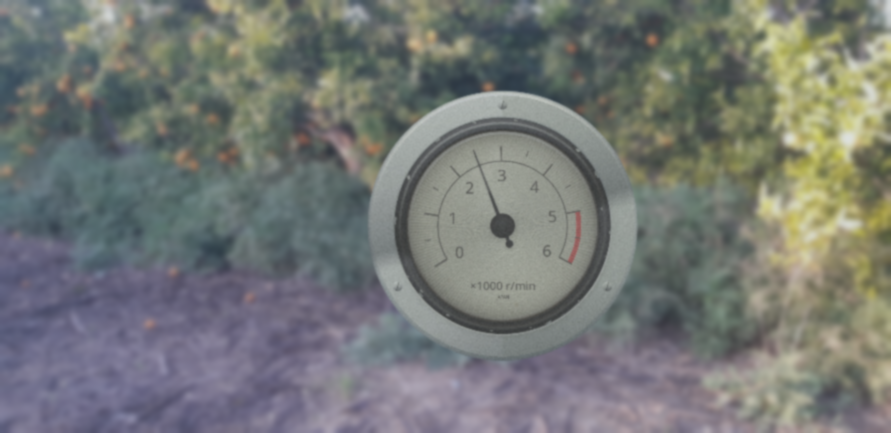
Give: 2500 rpm
